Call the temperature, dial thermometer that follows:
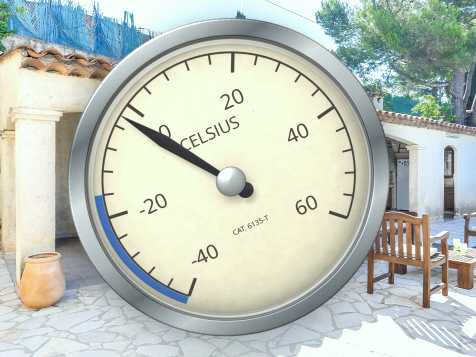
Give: -2 °C
